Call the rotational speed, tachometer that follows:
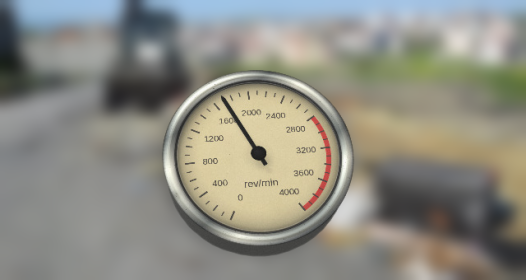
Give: 1700 rpm
